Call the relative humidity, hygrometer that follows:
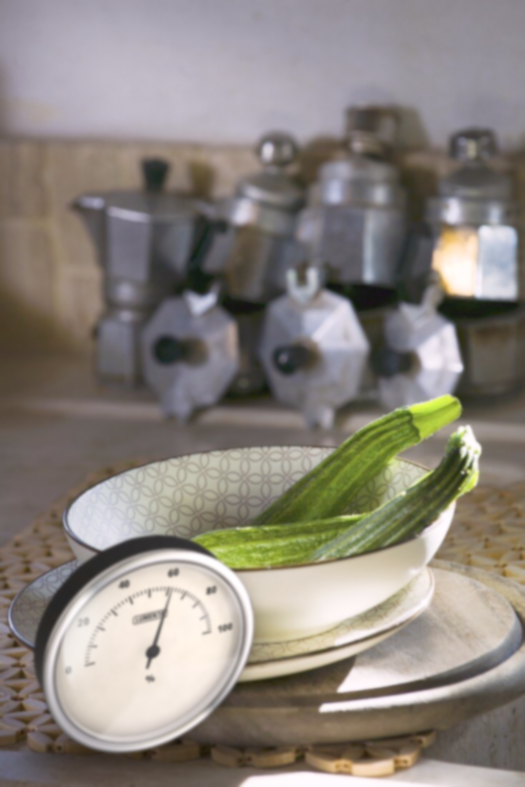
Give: 60 %
